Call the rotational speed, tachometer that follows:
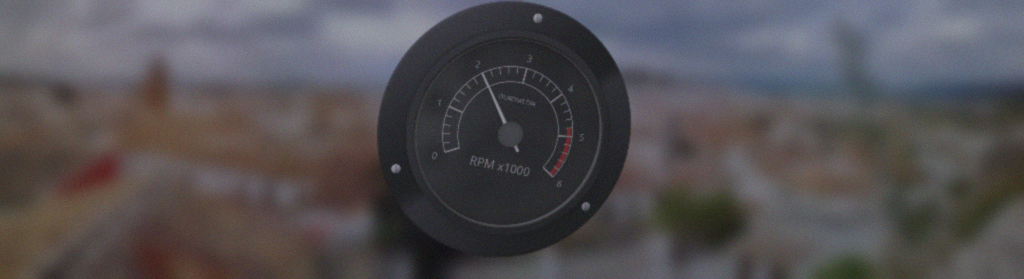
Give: 2000 rpm
